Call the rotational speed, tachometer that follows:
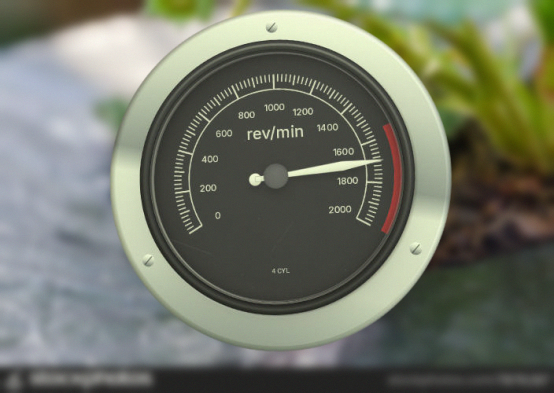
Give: 1700 rpm
